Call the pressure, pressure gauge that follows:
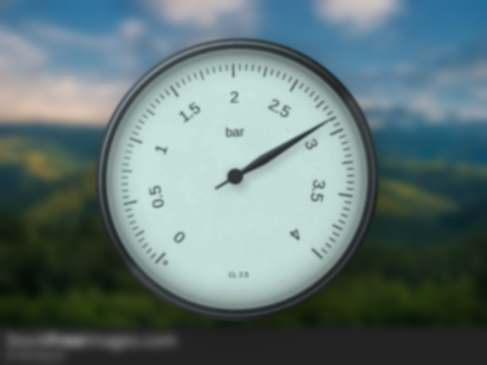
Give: 2.9 bar
